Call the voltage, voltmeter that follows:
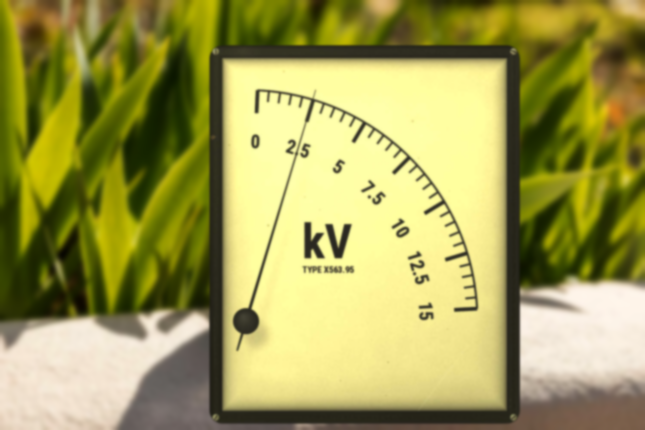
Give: 2.5 kV
